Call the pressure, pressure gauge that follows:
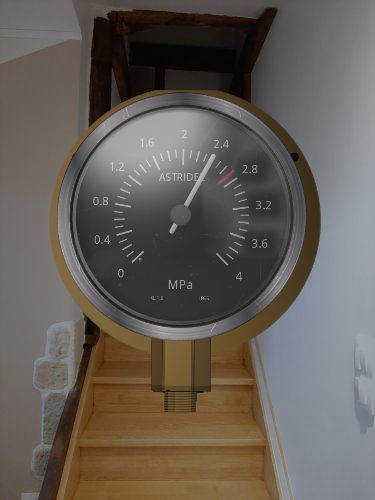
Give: 2.4 MPa
